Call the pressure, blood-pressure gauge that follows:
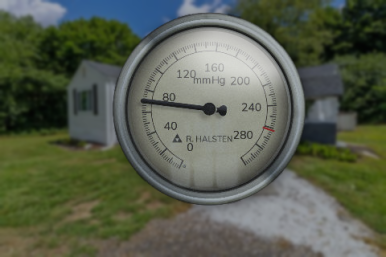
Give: 70 mmHg
